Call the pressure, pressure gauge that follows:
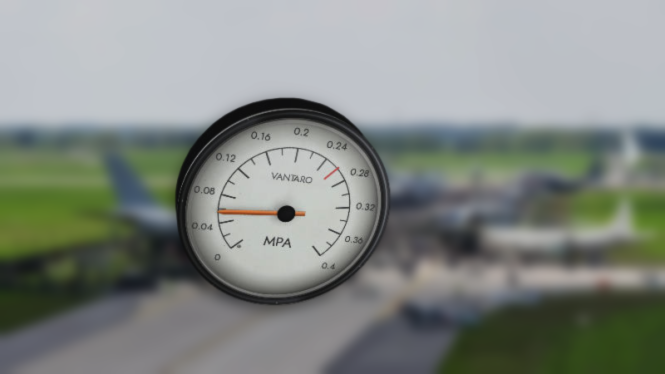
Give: 0.06 MPa
